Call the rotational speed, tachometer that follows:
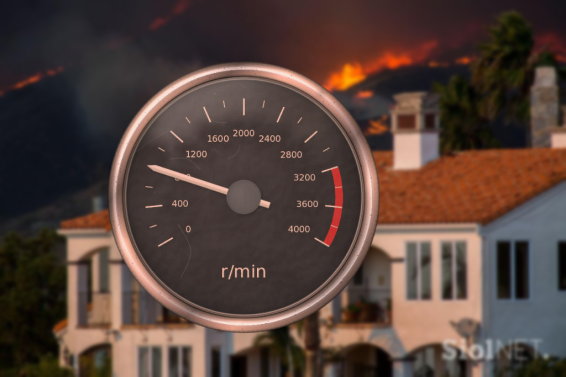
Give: 800 rpm
